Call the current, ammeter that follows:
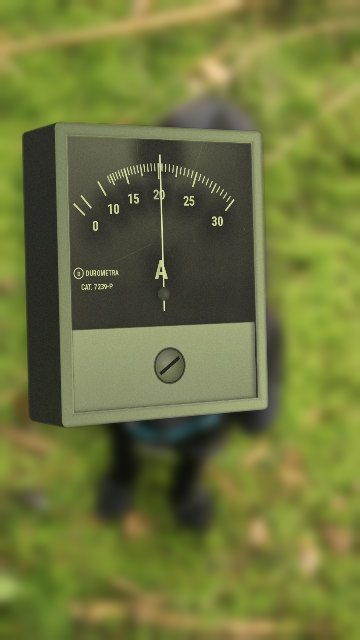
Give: 20 A
